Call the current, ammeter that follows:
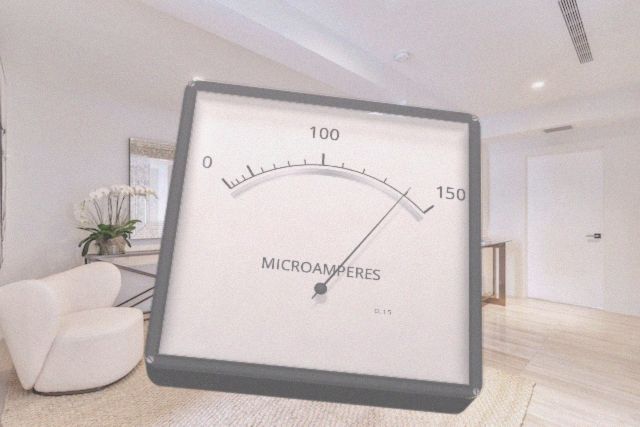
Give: 140 µA
